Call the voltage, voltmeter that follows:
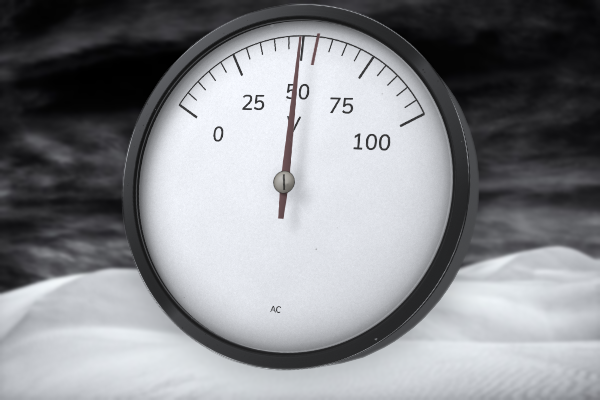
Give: 50 V
